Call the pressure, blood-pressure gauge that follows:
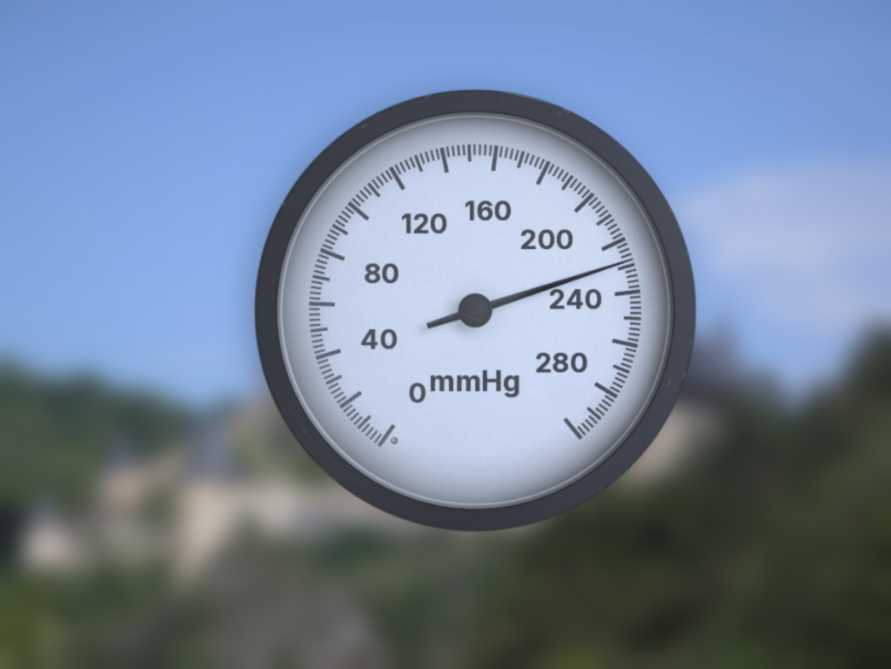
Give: 228 mmHg
